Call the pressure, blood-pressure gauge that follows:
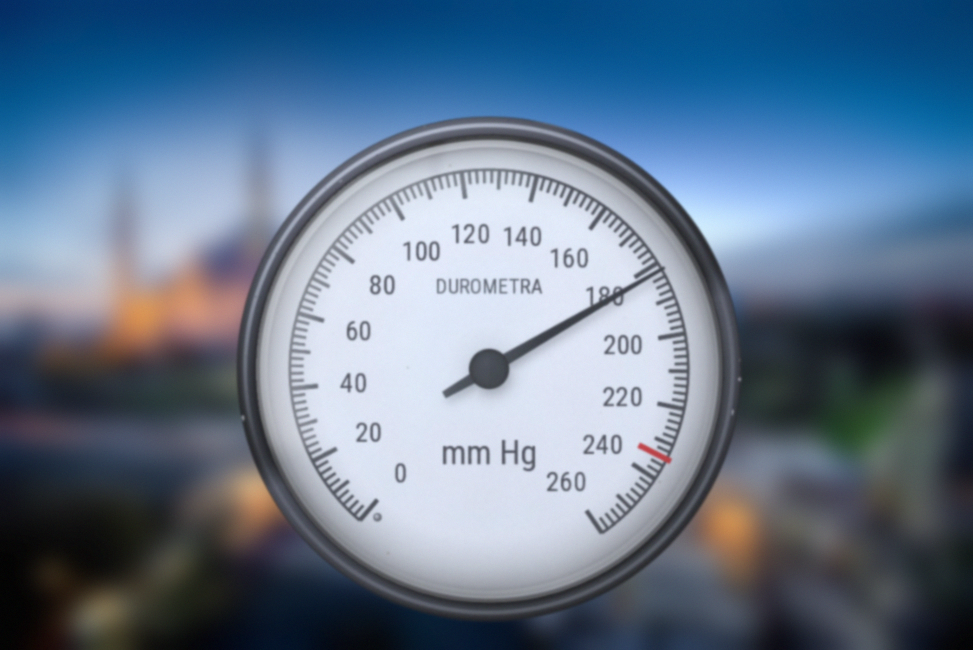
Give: 182 mmHg
